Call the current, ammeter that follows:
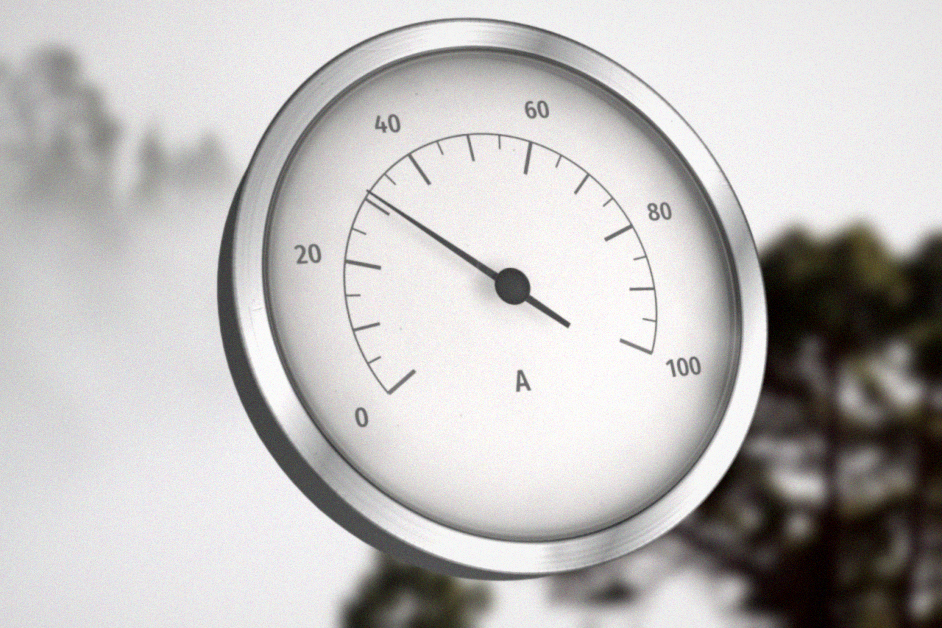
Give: 30 A
